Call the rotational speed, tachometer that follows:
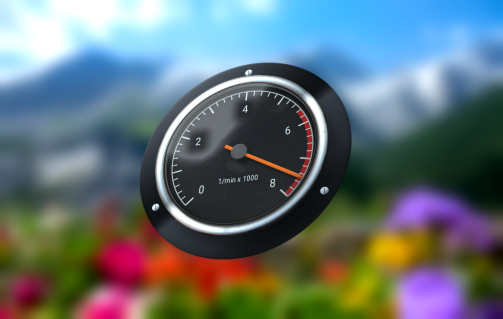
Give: 7500 rpm
